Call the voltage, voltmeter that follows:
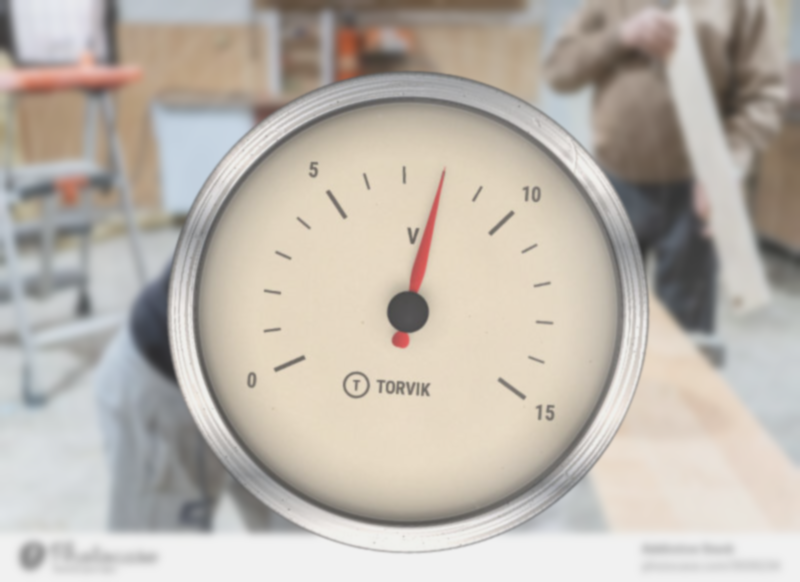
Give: 8 V
